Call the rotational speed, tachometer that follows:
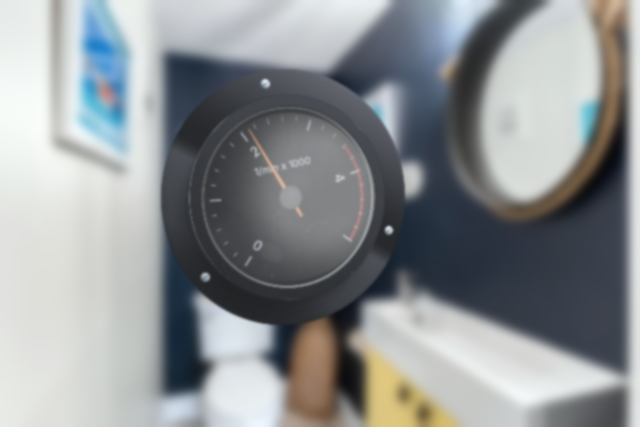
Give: 2100 rpm
